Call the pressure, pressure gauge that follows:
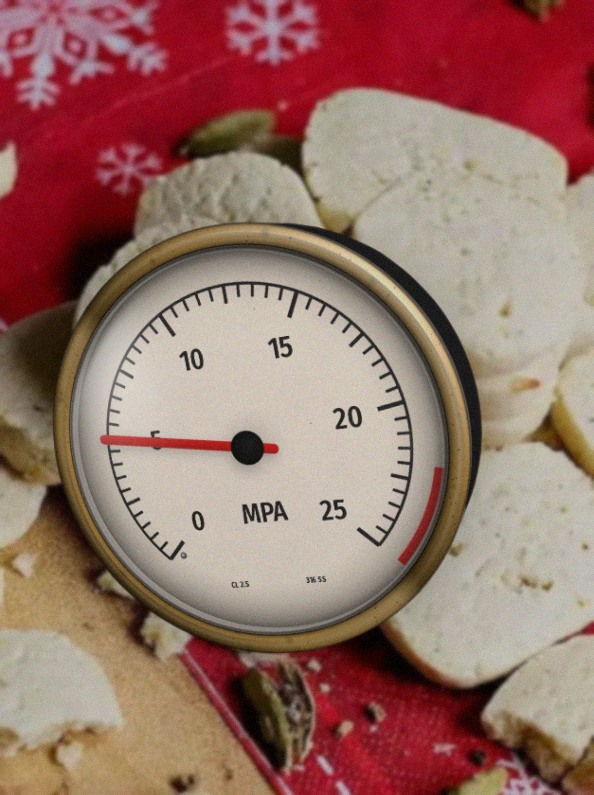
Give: 5 MPa
